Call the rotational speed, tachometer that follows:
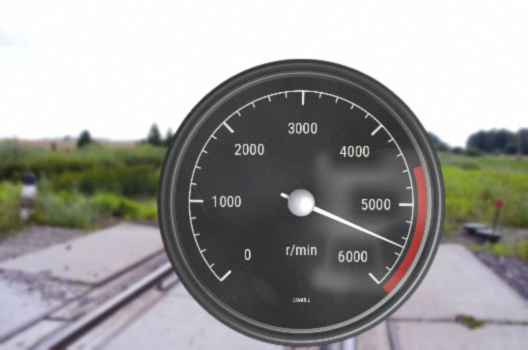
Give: 5500 rpm
